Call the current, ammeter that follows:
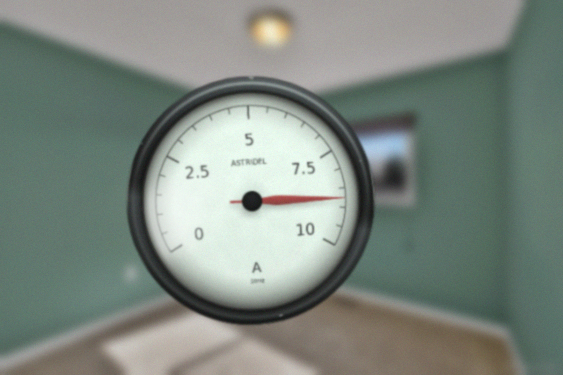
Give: 8.75 A
